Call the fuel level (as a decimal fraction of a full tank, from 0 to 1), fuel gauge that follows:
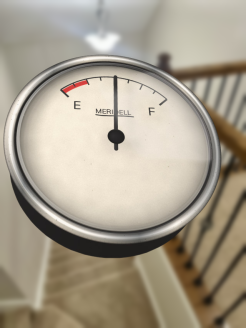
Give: 0.5
